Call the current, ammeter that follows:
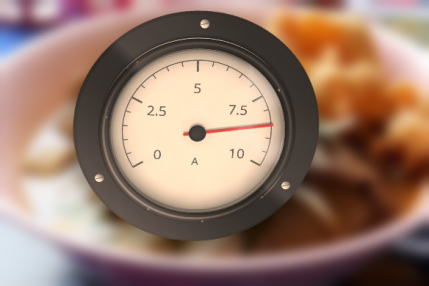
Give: 8.5 A
